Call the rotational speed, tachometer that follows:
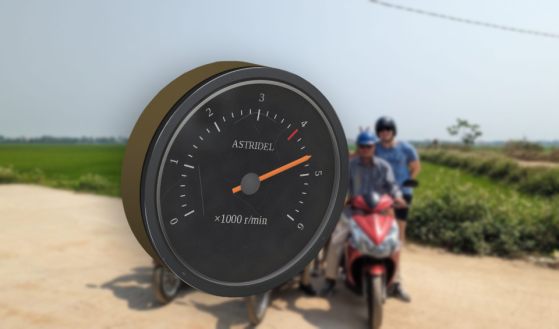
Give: 4600 rpm
